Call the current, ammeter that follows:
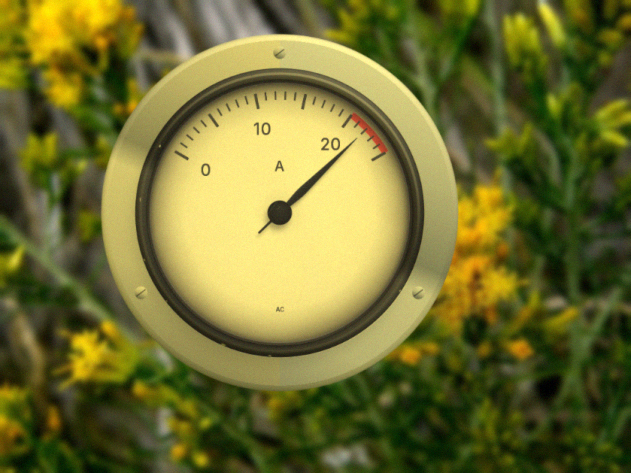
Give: 22 A
